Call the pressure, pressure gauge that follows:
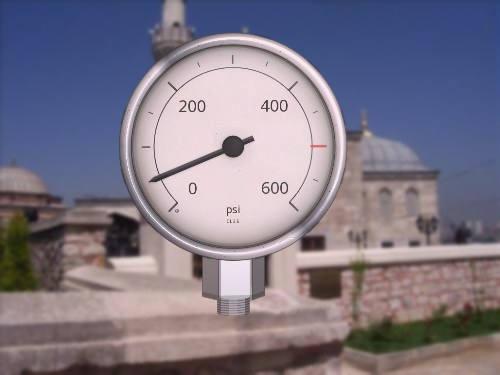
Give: 50 psi
